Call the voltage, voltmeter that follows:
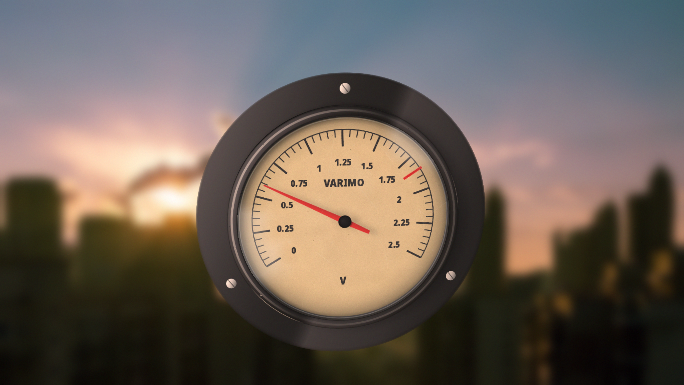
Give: 0.6 V
